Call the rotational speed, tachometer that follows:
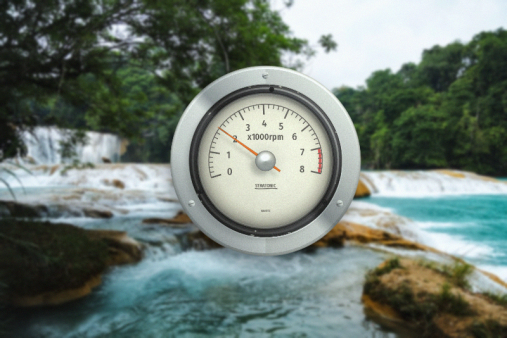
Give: 2000 rpm
